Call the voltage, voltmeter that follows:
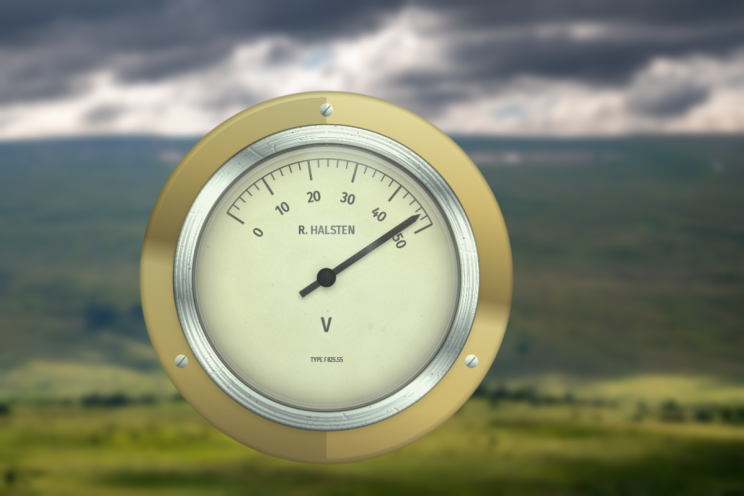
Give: 47 V
